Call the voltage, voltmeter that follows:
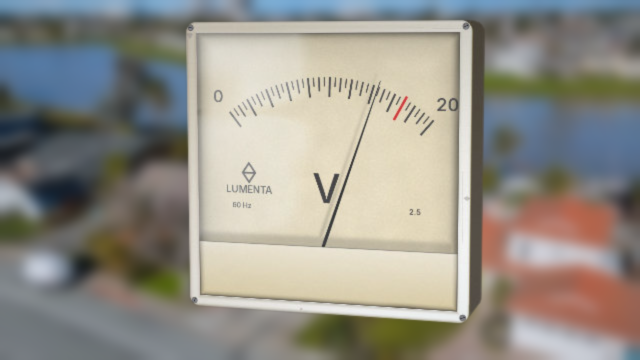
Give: 14.5 V
